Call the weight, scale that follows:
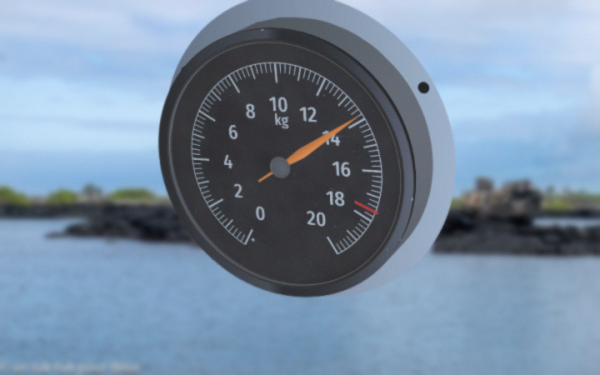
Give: 13.8 kg
